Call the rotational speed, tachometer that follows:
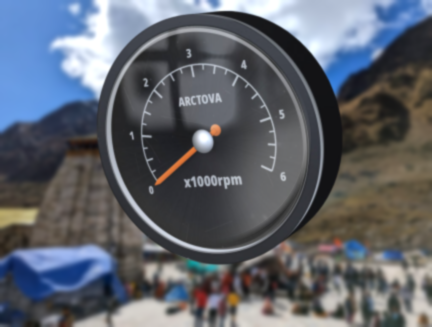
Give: 0 rpm
